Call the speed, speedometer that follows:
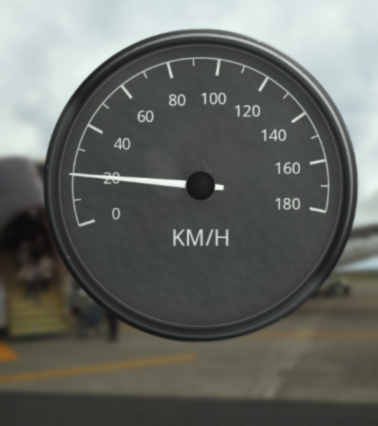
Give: 20 km/h
